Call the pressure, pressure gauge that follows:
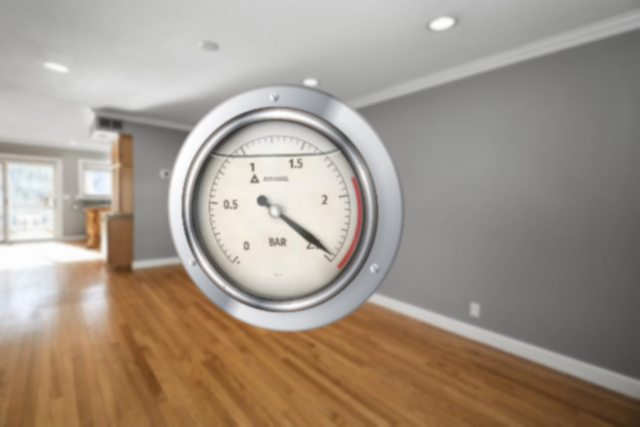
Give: 2.45 bar
